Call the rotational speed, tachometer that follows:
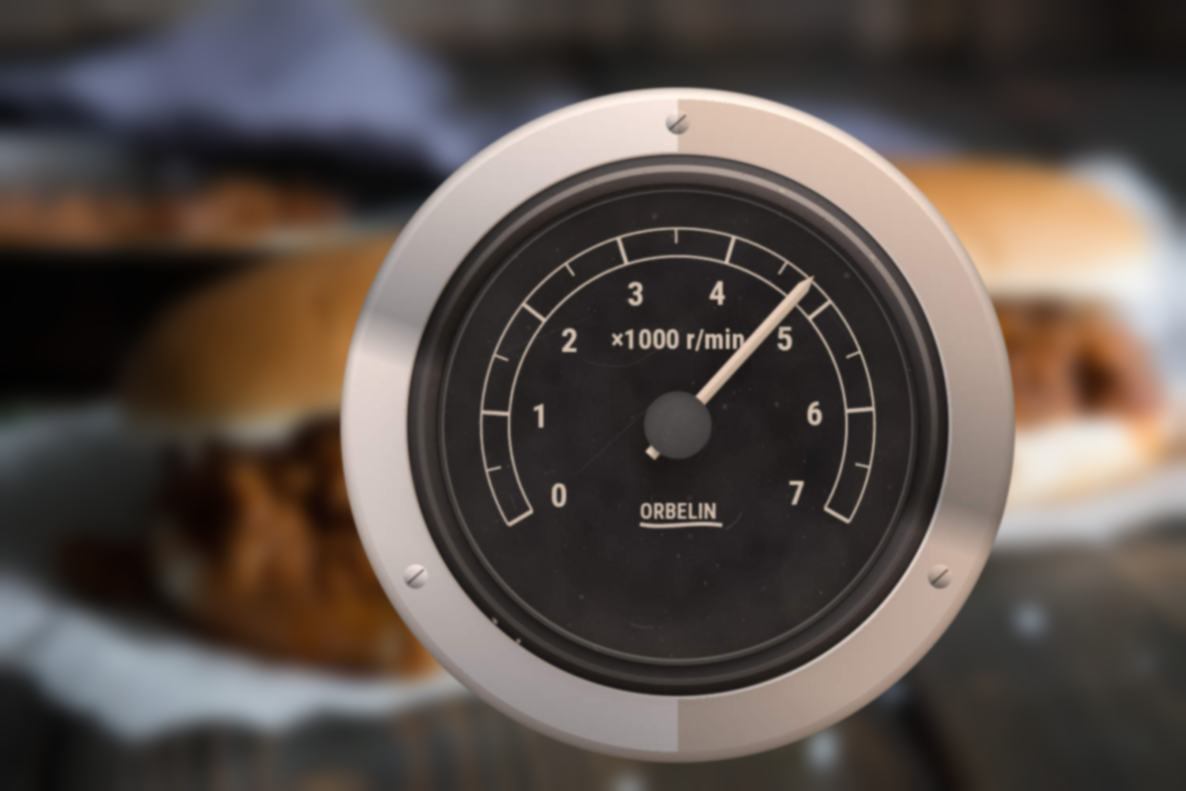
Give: 4750 rpm
